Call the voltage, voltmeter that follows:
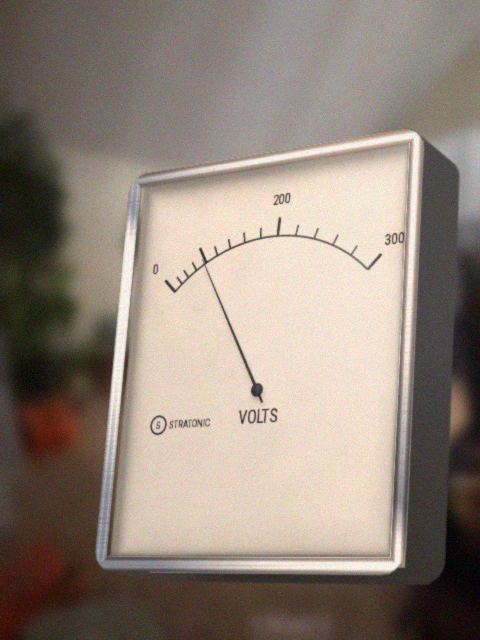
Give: 100 V
